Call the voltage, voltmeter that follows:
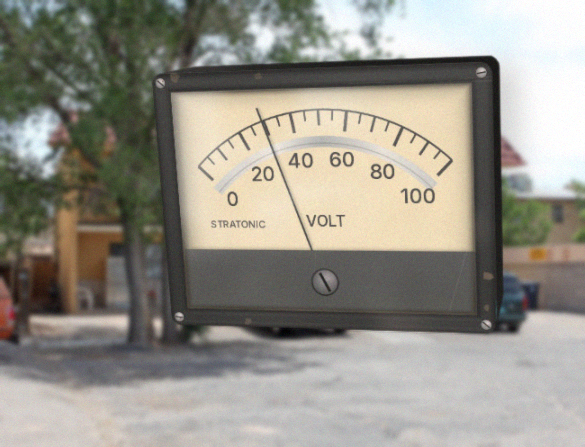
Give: 30 V
